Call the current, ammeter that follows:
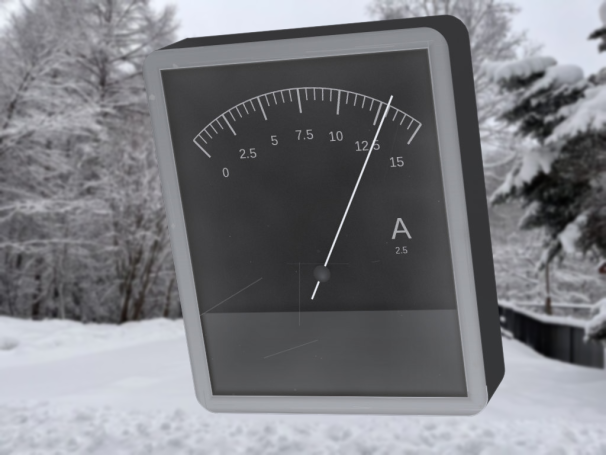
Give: 13 A
